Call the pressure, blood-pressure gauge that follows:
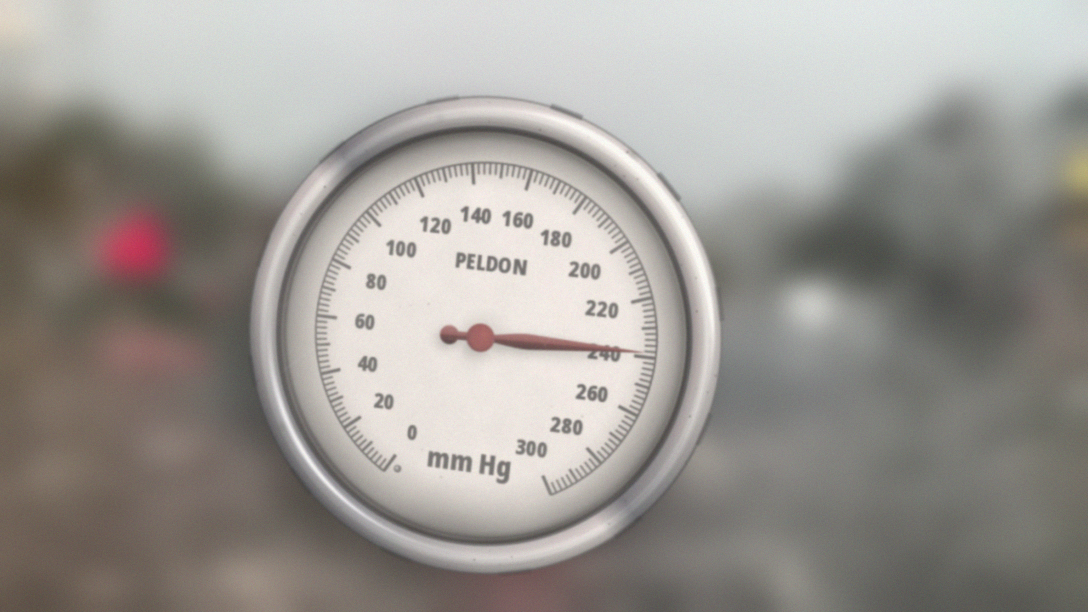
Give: 238 mmHg
